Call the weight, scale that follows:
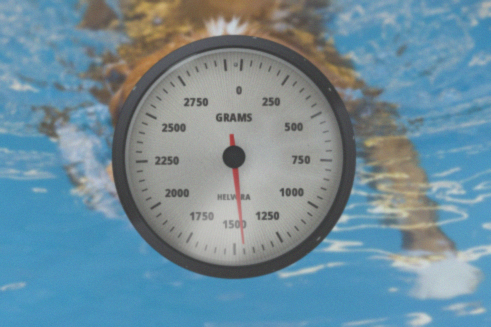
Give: 1450 g
